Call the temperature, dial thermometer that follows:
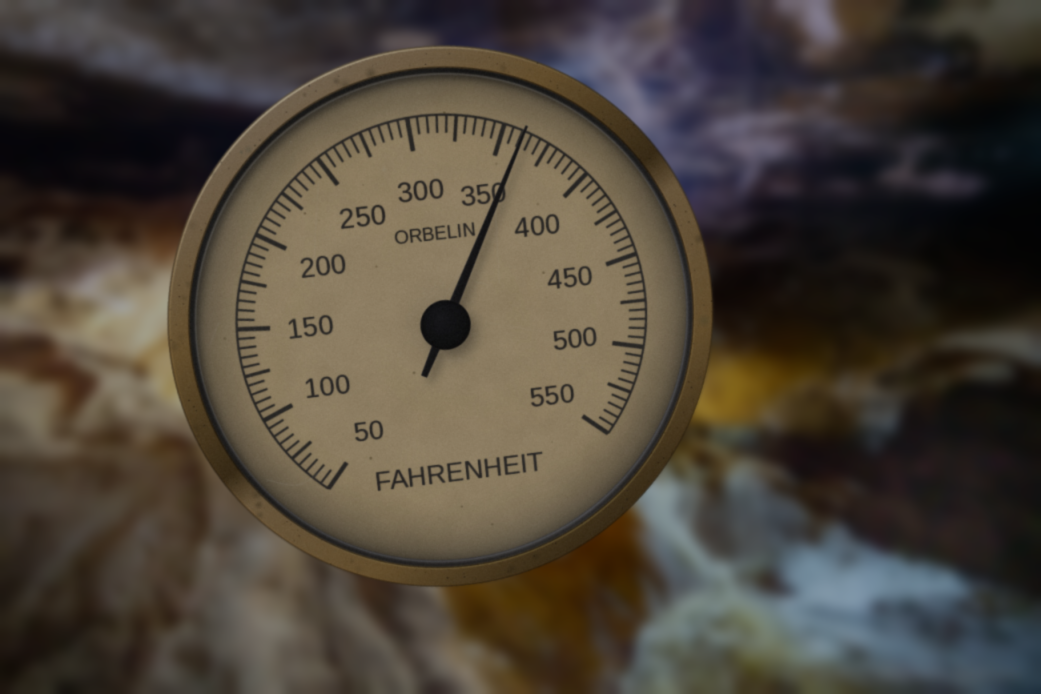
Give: 360 °F
